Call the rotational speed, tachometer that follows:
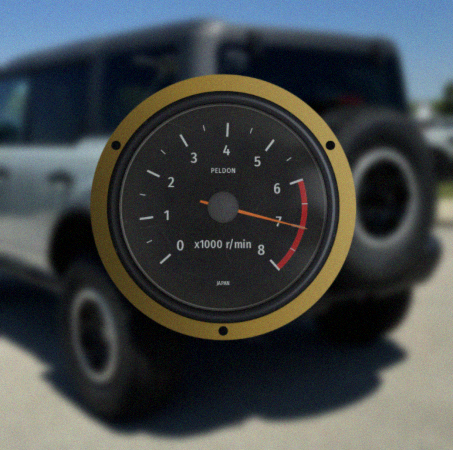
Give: 7000 rpm
